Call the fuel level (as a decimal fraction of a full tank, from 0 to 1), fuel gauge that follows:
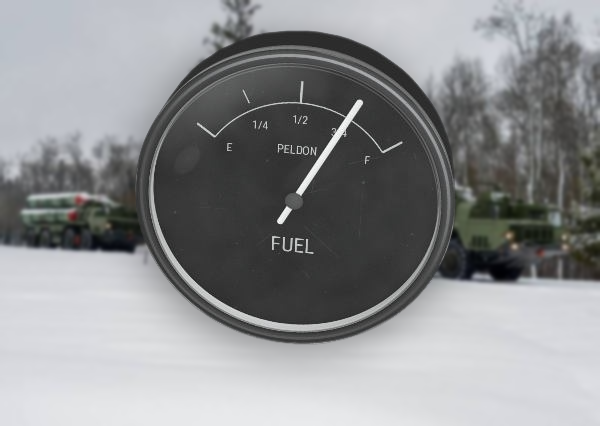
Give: 0.75
